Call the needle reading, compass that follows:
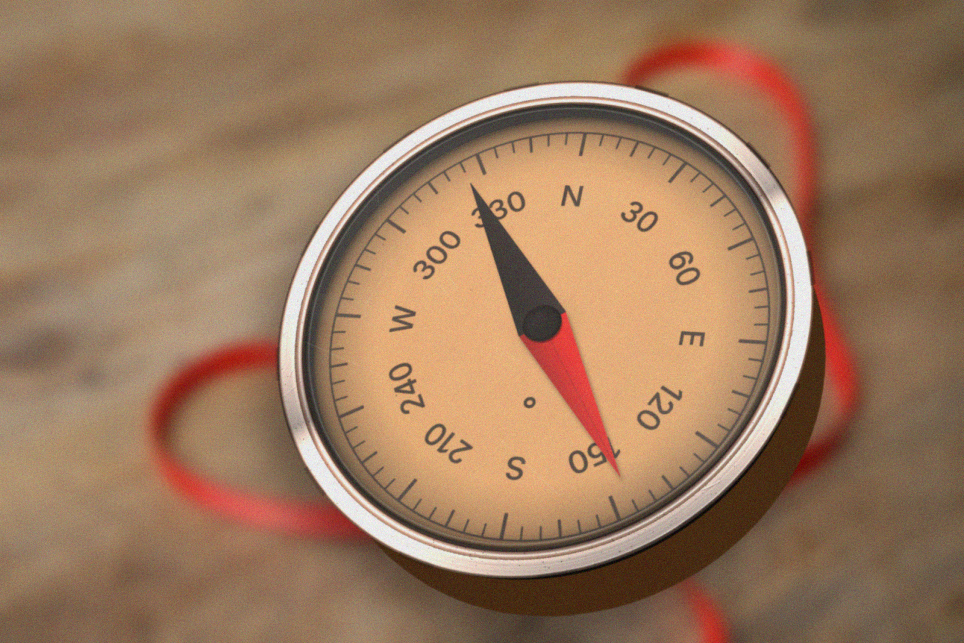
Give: 145 °
